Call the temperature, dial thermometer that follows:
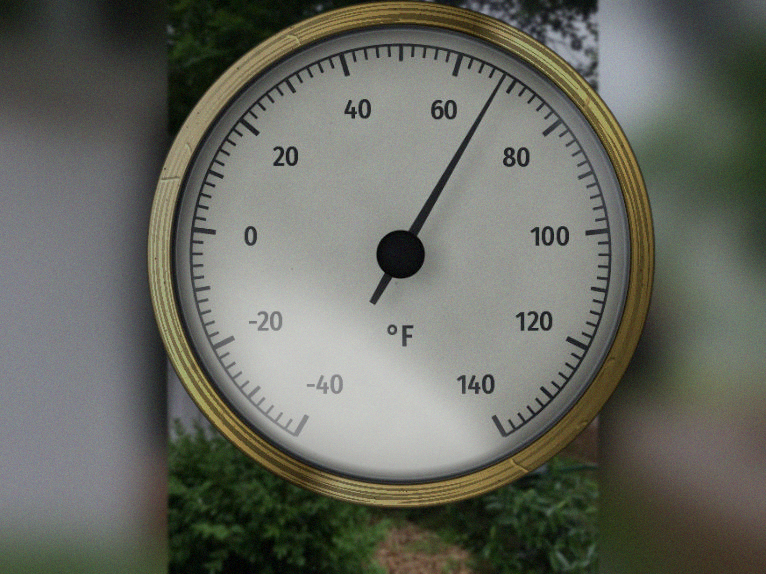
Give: 68 °F
